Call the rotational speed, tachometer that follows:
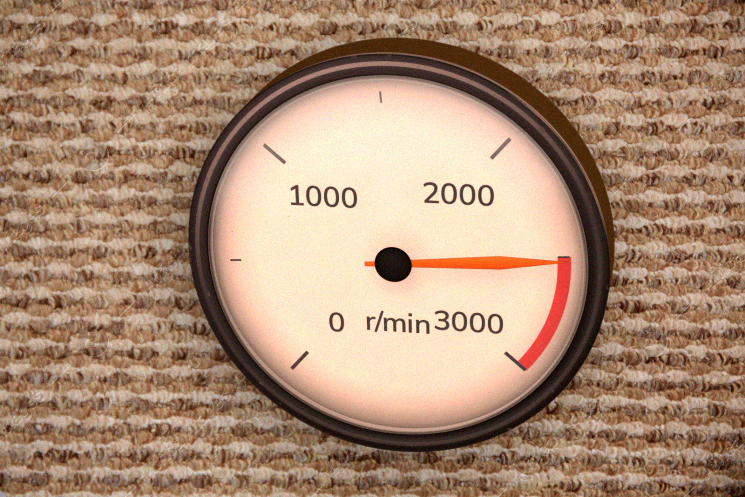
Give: 2500 rpm
